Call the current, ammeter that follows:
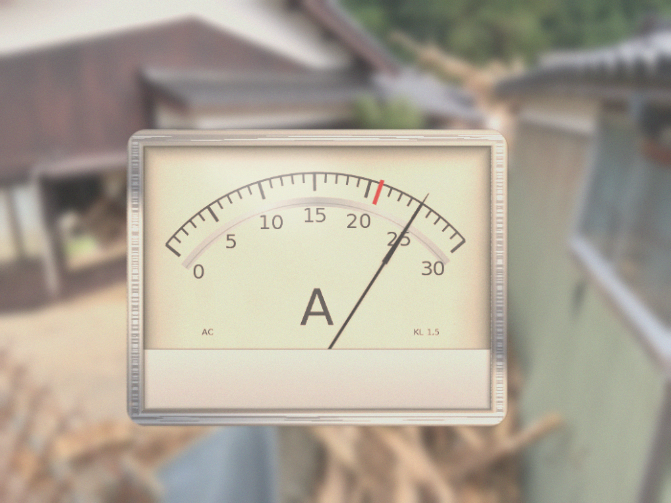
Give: 25 A
